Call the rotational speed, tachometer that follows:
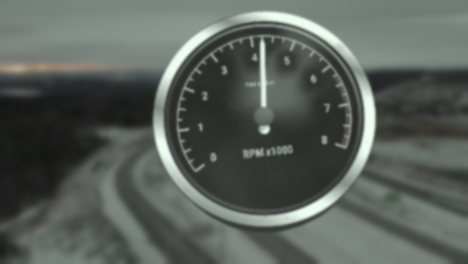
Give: 4250 rpm
